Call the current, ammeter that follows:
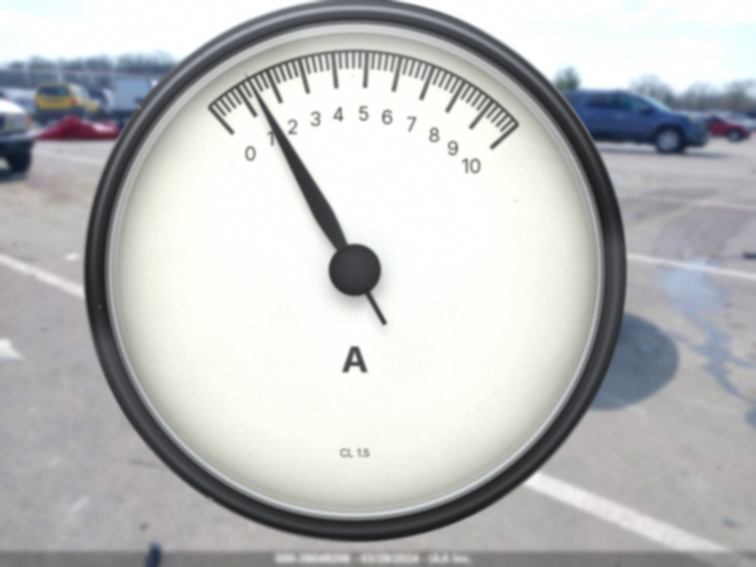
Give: 1.4 A
